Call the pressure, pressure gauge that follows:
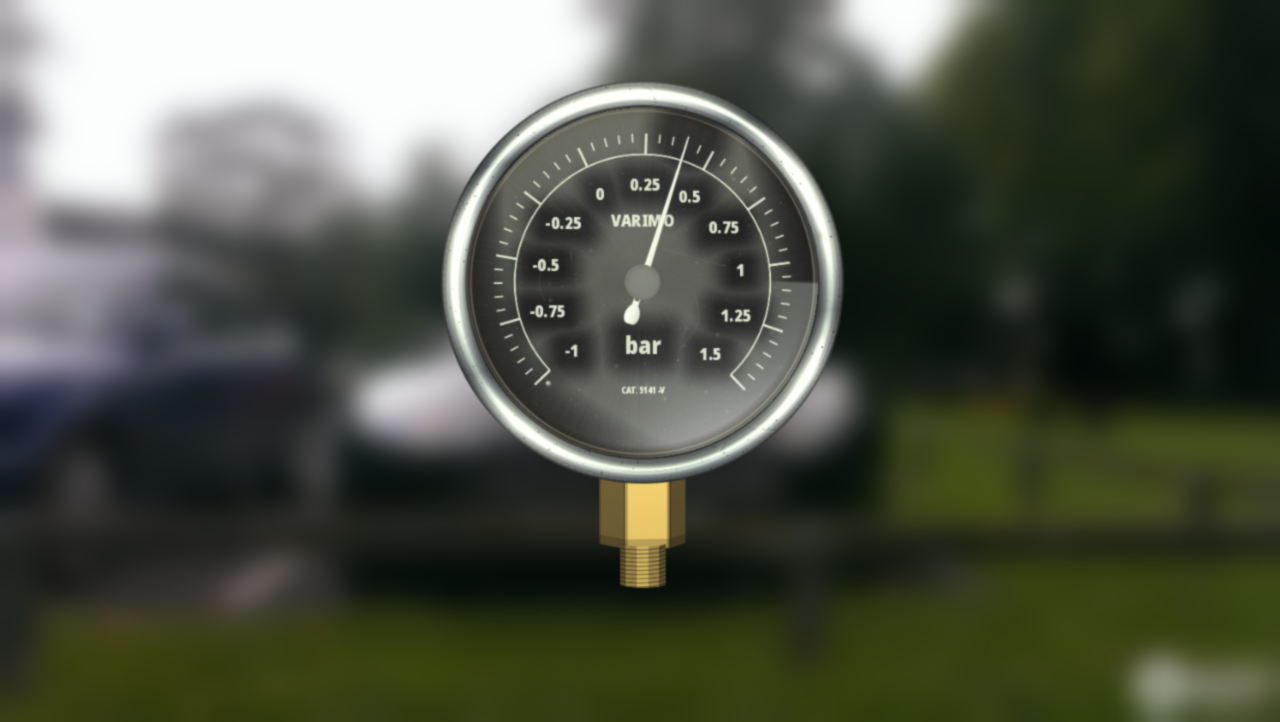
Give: 0.4 bar
